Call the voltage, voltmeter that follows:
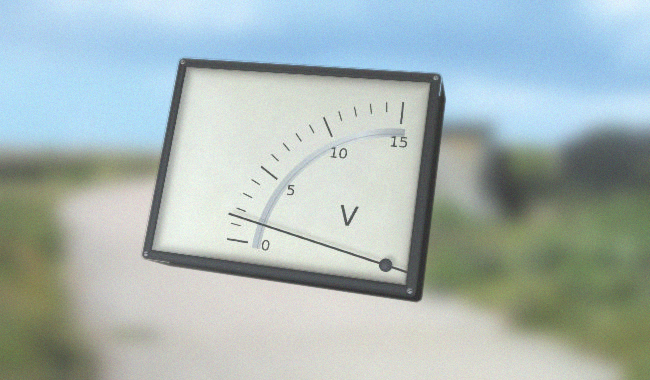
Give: 1.5 V
